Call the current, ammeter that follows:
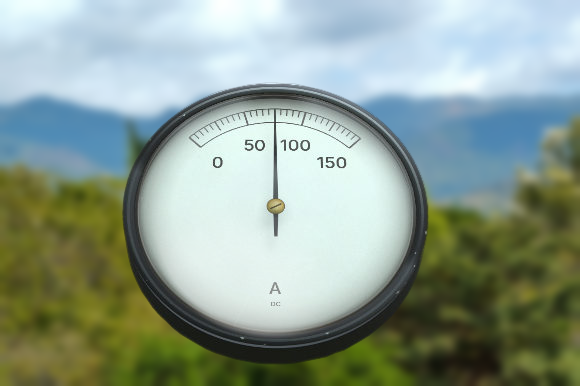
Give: 75 A
